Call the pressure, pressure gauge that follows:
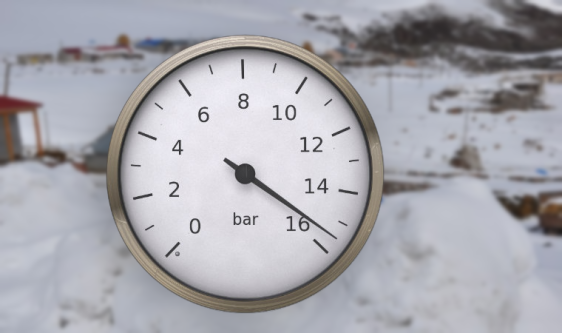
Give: 15.5 bar
